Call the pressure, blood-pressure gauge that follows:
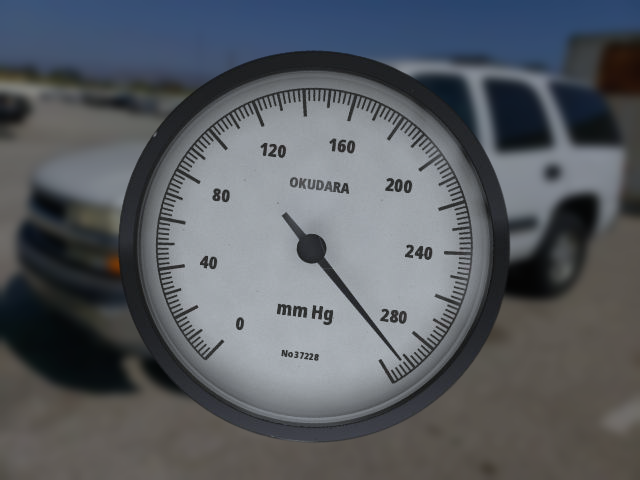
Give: 292 mmHg
